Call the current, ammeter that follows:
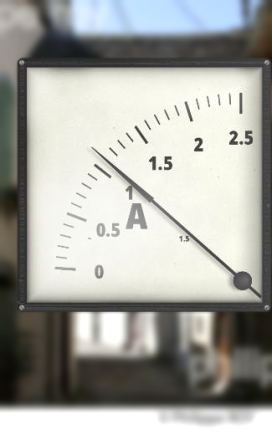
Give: 1.1 A
